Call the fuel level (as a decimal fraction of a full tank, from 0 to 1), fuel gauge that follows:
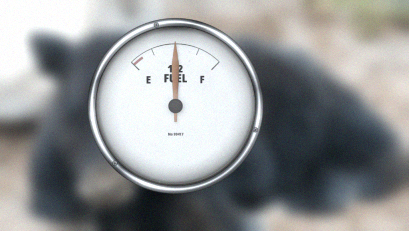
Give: 0.5
